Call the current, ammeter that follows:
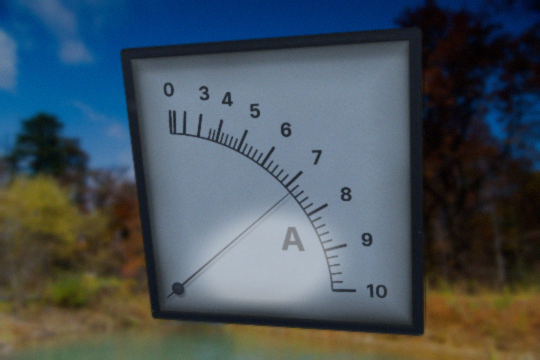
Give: 7.2 A
